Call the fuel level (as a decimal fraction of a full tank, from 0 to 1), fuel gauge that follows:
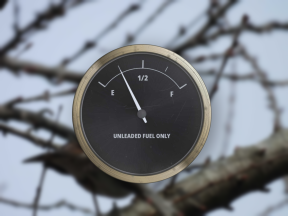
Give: 0.25
